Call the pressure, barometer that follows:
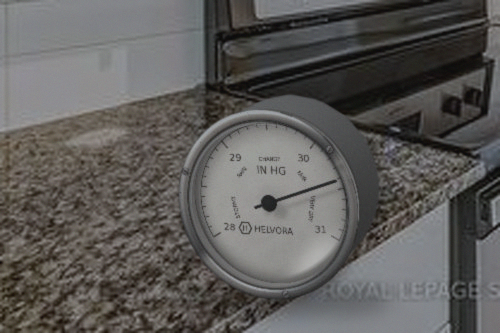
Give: 30.4 inHg
